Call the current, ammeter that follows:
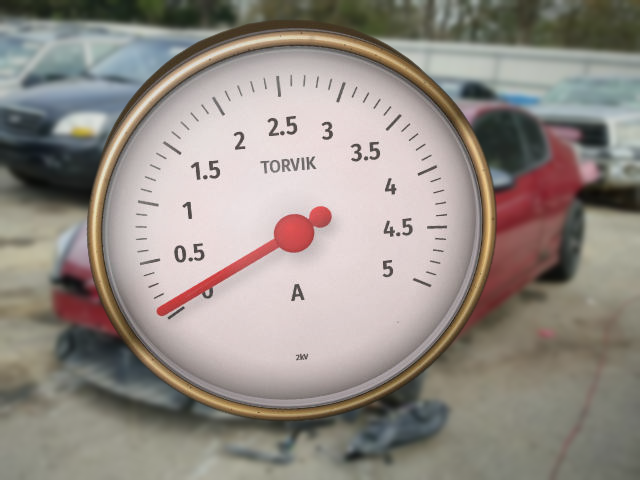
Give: 0.1 A
